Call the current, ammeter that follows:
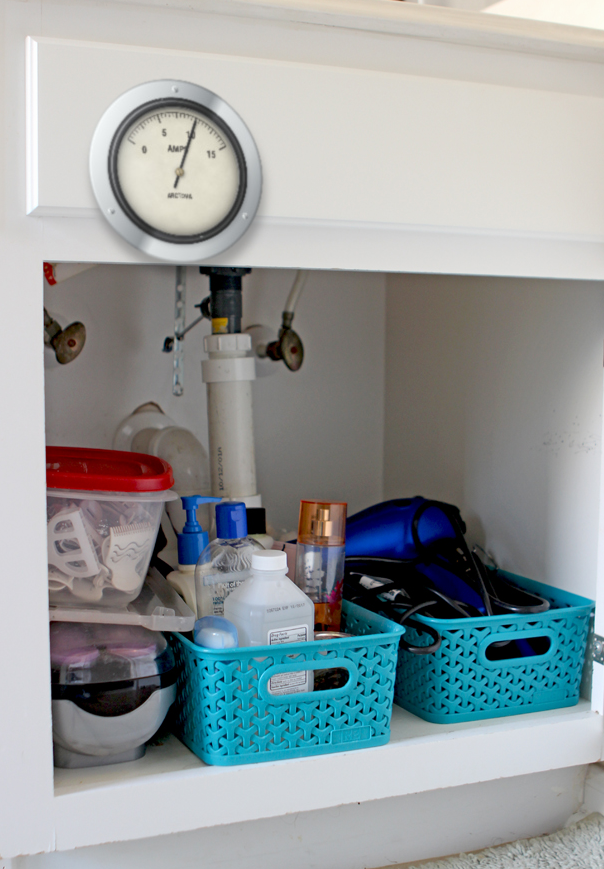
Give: 10 A
